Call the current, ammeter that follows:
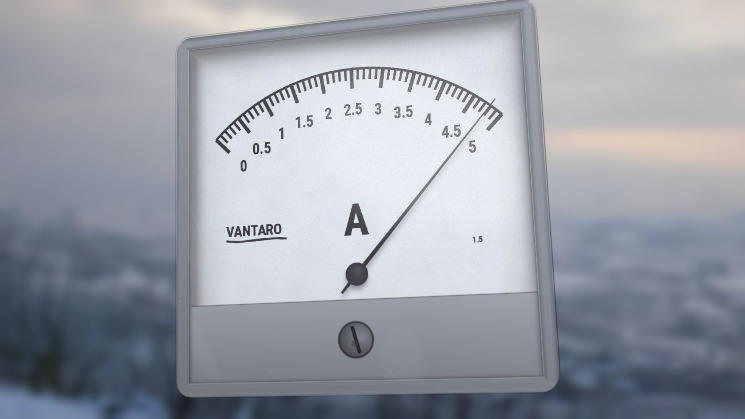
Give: 4.8 A
